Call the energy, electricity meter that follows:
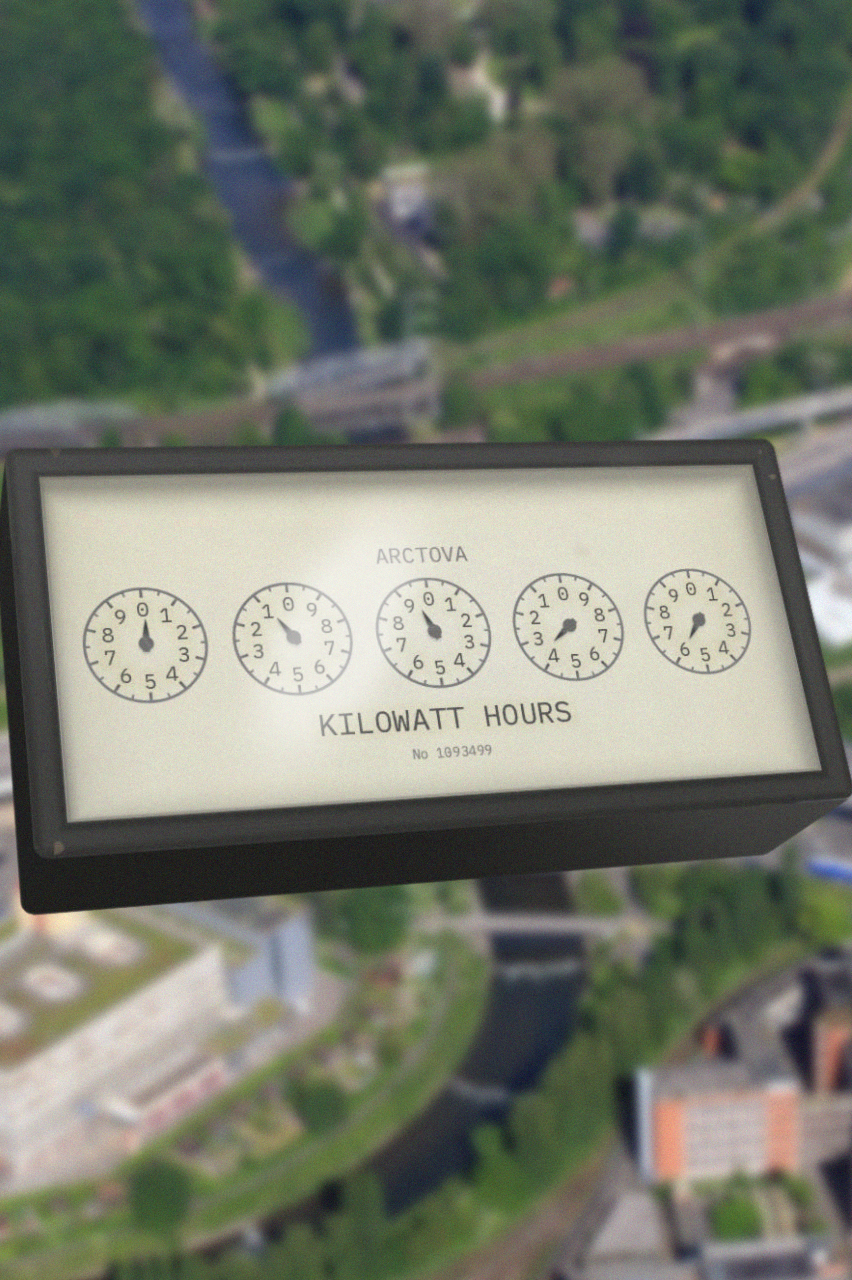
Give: 936 kWh
